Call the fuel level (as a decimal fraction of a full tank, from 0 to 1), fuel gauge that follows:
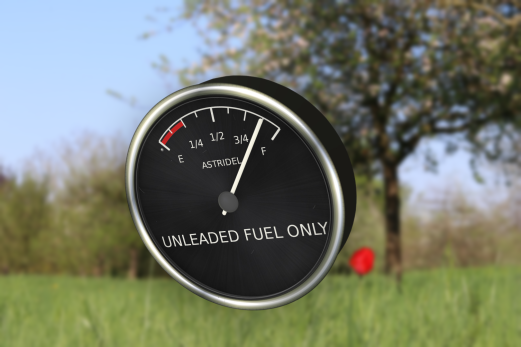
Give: 0.875
